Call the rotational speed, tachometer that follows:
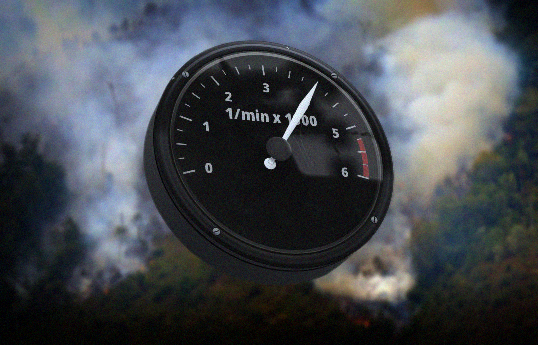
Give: 4000 rpm
